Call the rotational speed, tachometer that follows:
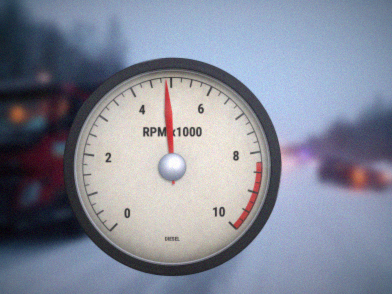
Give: 4875 rpm
